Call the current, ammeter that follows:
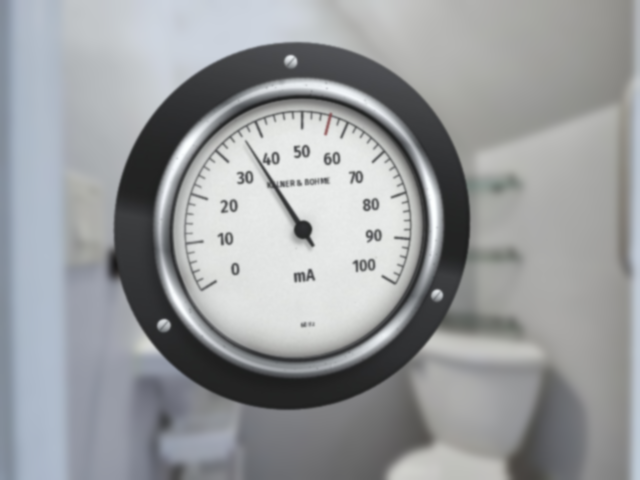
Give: 36 mA
